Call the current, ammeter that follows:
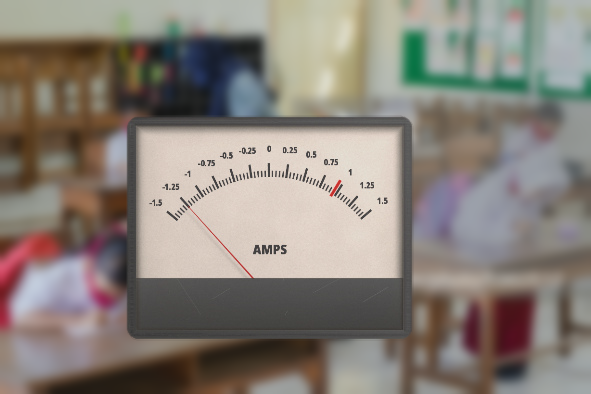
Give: -1.25 A
